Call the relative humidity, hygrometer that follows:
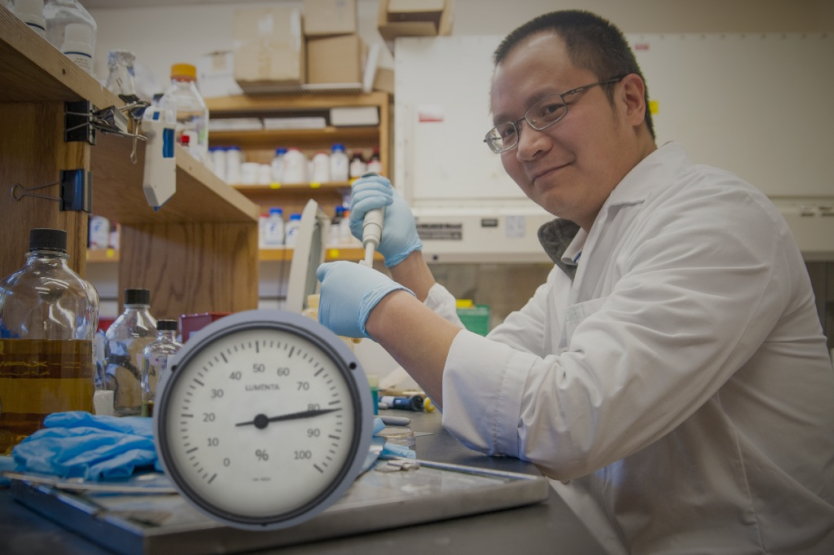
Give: 82 %
